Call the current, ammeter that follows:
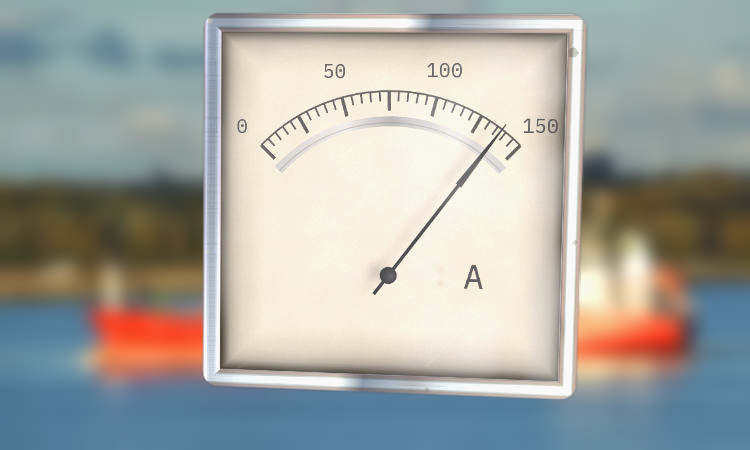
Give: 137.5 A
